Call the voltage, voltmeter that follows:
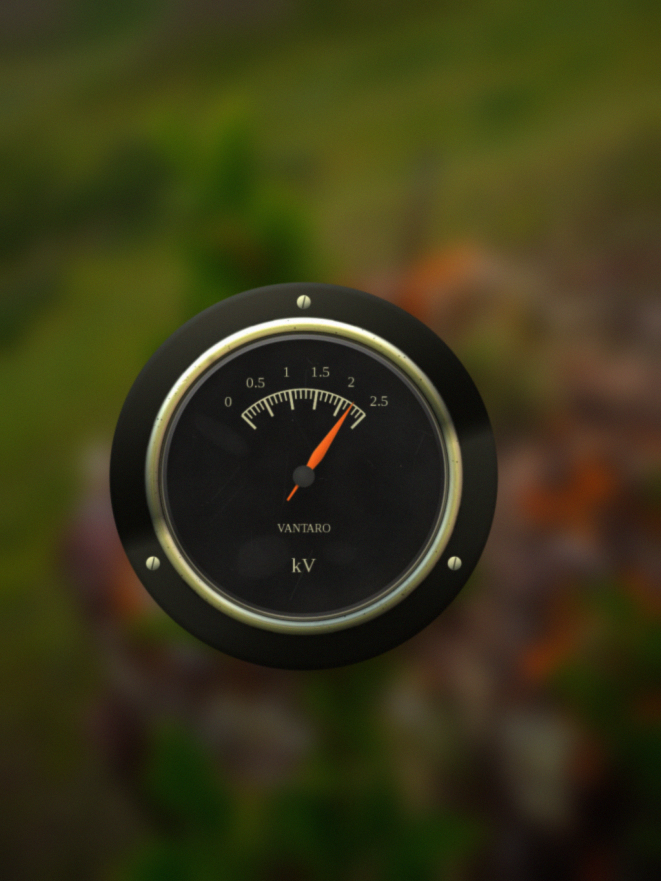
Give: 2.2 kV
